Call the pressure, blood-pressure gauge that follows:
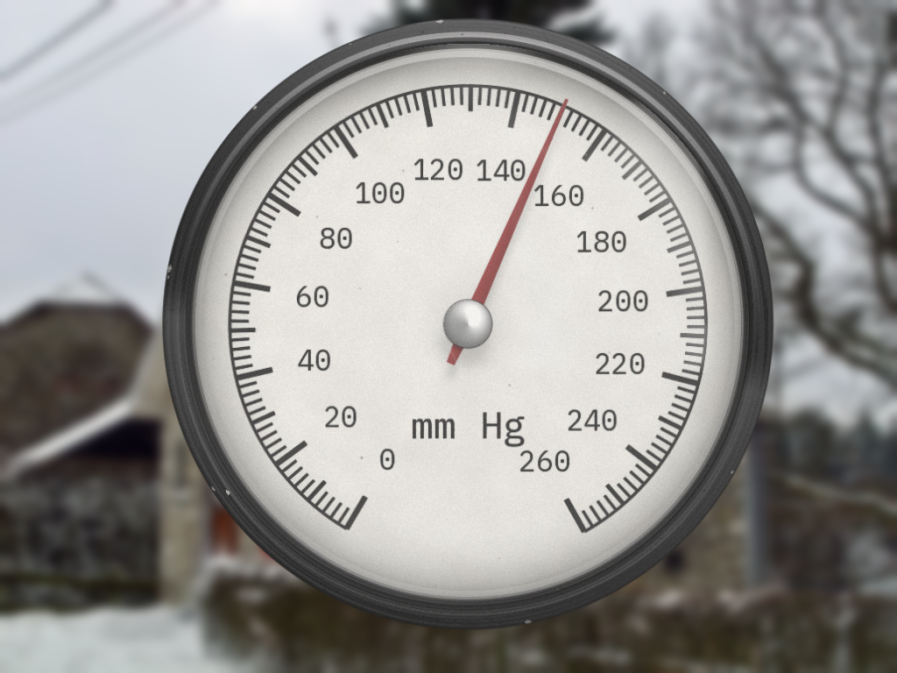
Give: 150 mmHg
